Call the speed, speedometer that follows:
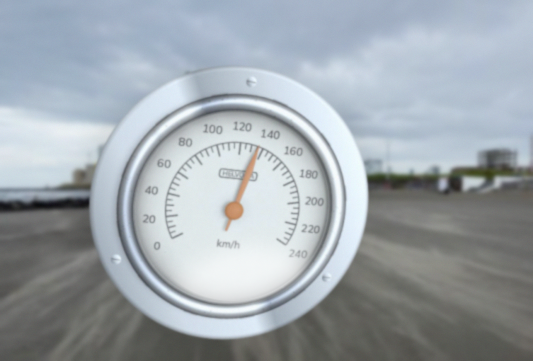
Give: 135 km/h
